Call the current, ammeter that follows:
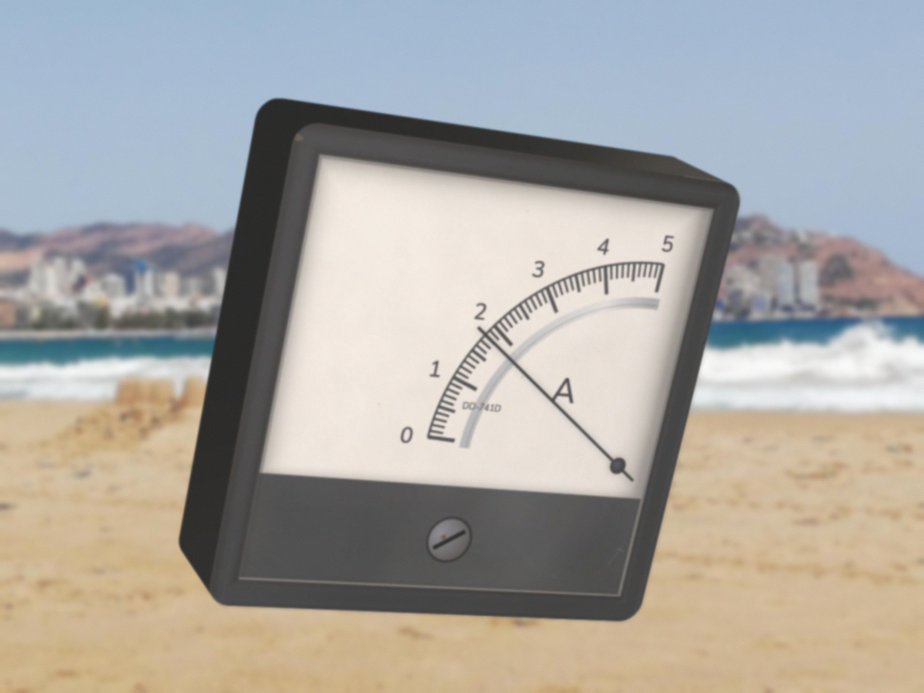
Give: 1.8 A
